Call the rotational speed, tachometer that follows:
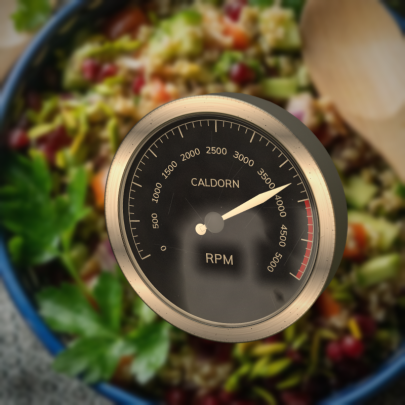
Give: 3750 rpm
